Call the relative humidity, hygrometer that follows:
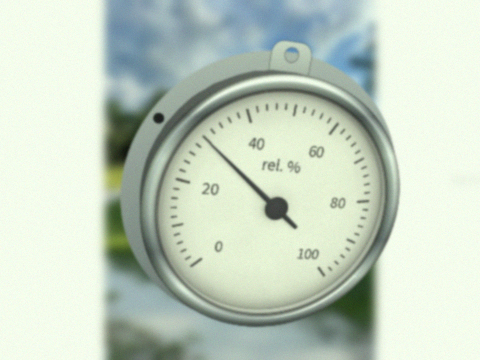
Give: 30 %
